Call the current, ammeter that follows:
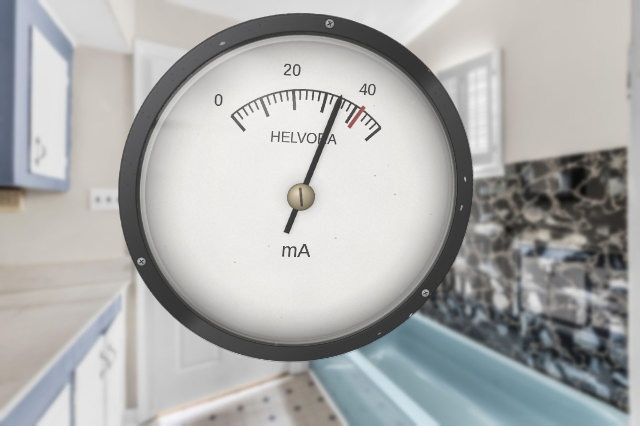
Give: 34 mA
